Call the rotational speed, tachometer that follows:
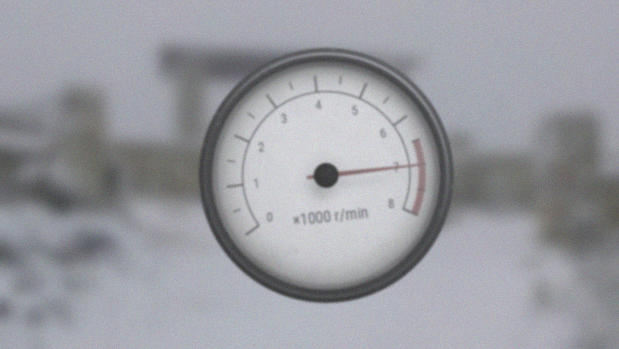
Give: 7000 rpm
